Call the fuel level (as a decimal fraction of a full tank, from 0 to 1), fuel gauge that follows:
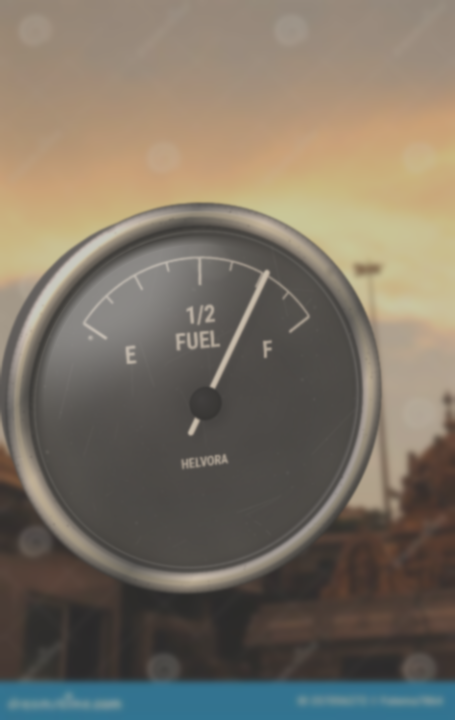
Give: 0.75
